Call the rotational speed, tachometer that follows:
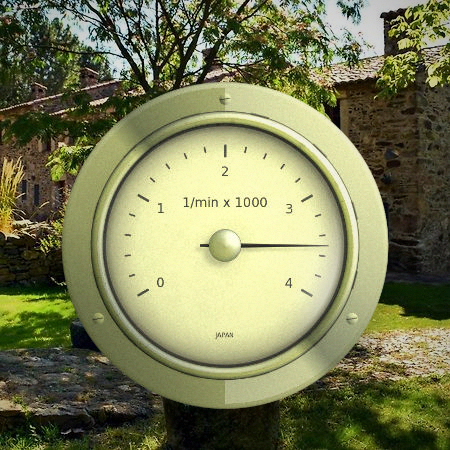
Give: 3500 rpm
